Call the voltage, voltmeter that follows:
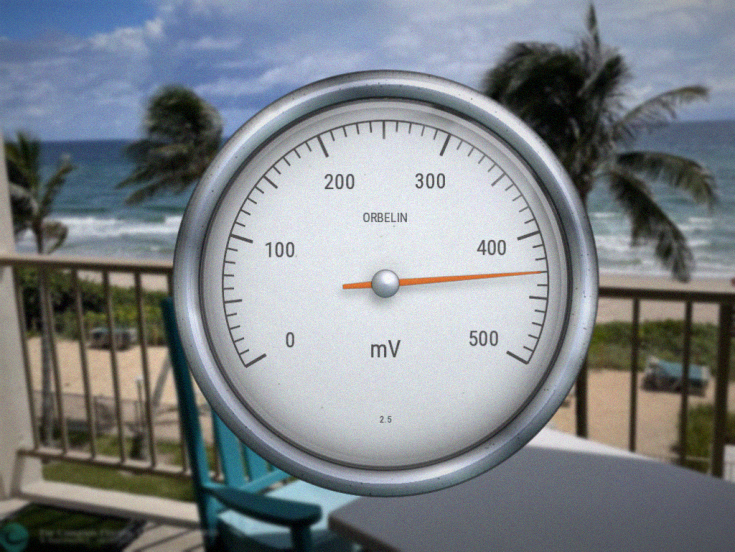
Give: 430 mV
